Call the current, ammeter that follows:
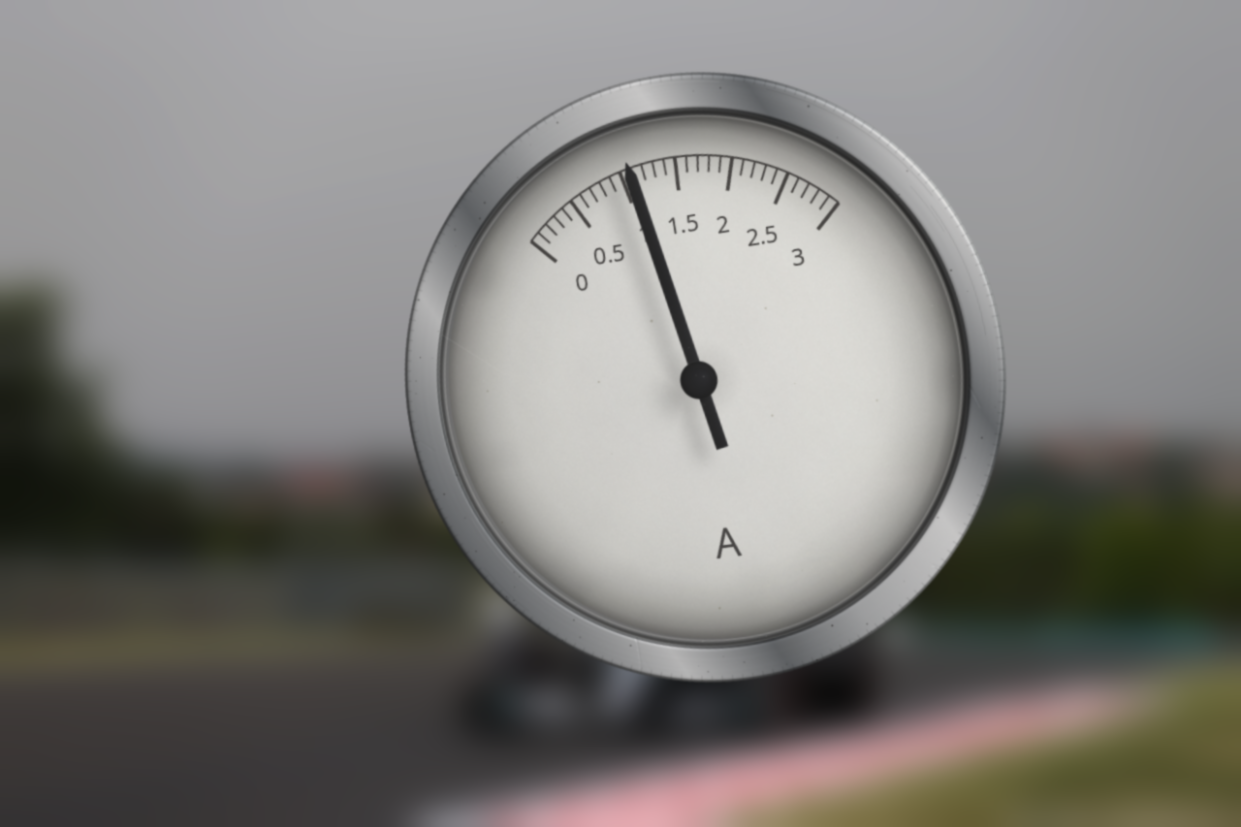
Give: 1.1 A
